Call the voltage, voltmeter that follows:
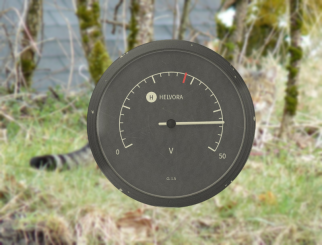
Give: 43 V
